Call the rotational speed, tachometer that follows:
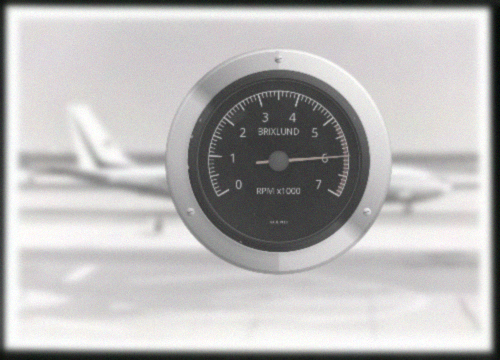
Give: 6000 rpm
